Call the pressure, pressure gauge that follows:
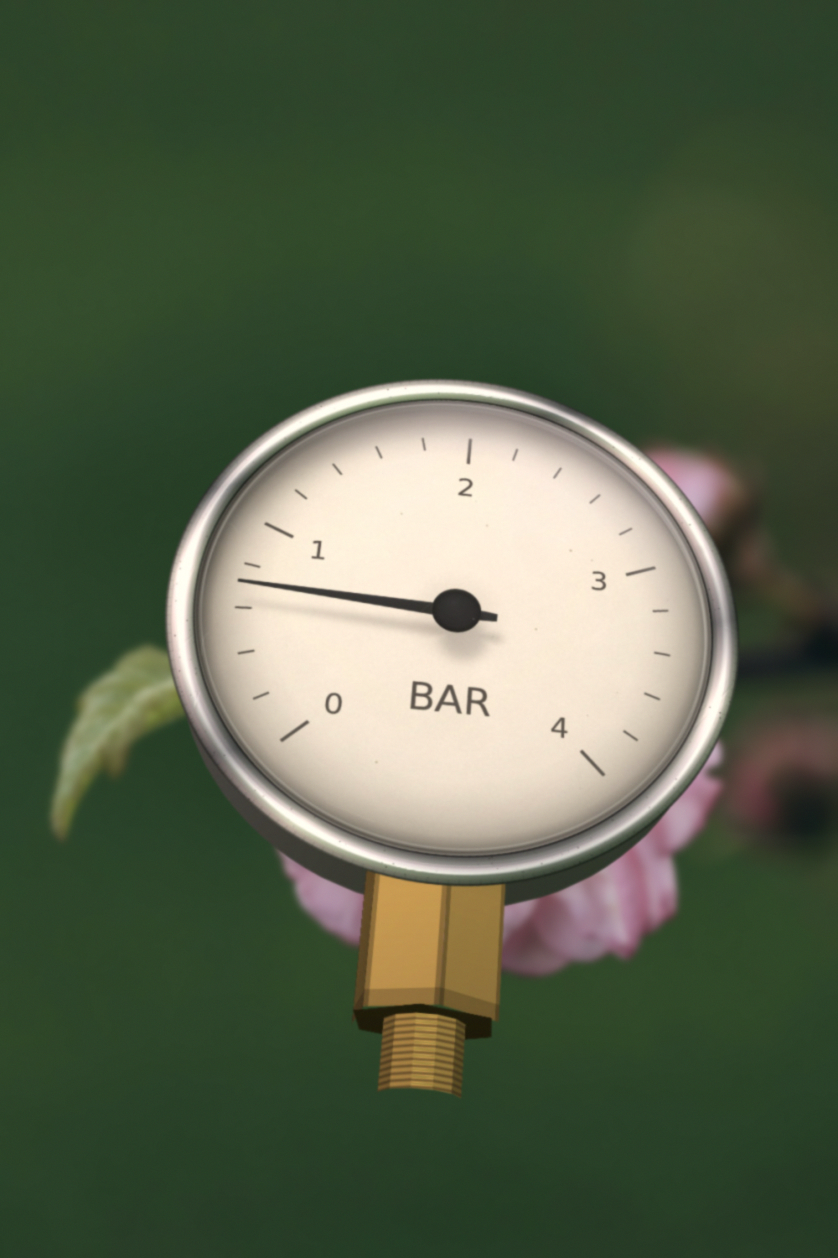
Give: 0.7 bar
